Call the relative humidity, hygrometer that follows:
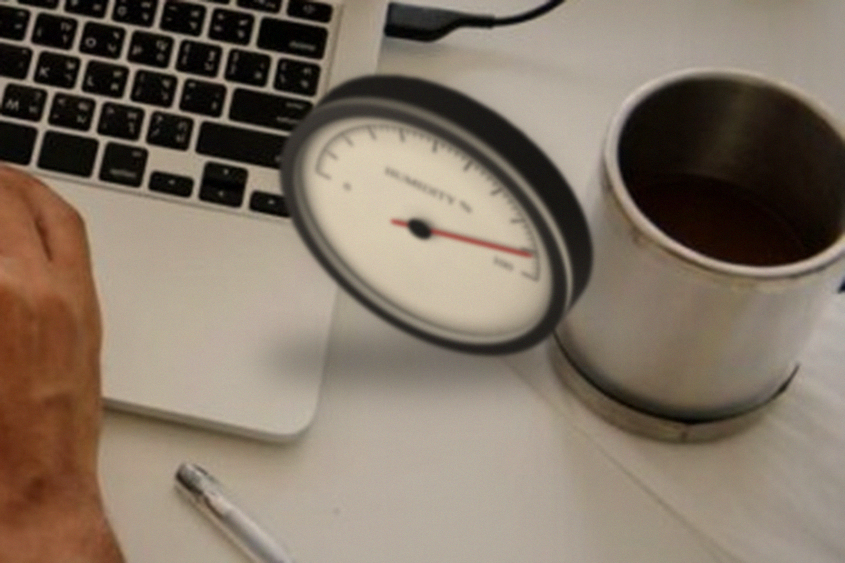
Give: 90 %
